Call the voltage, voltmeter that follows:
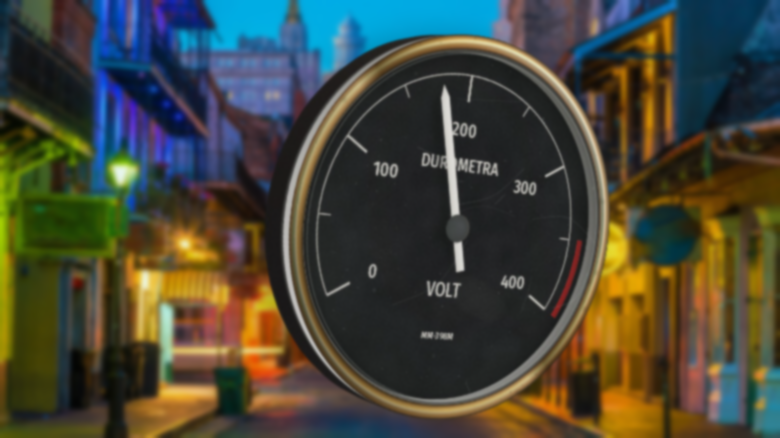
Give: 175 V
